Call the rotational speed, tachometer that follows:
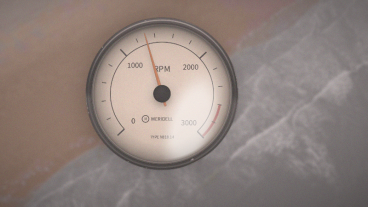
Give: 1300 rpm
